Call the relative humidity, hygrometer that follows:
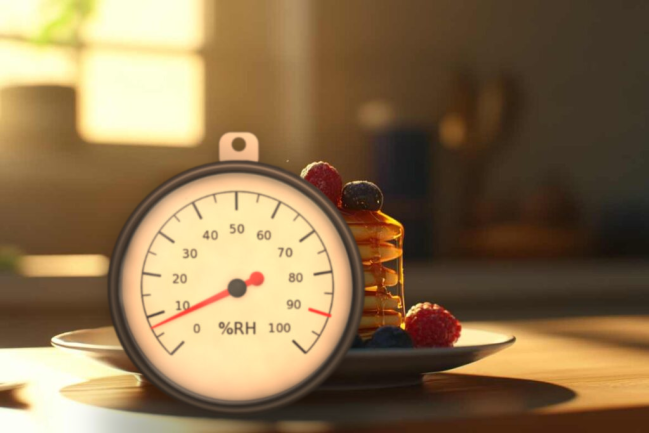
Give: 7.5 %
